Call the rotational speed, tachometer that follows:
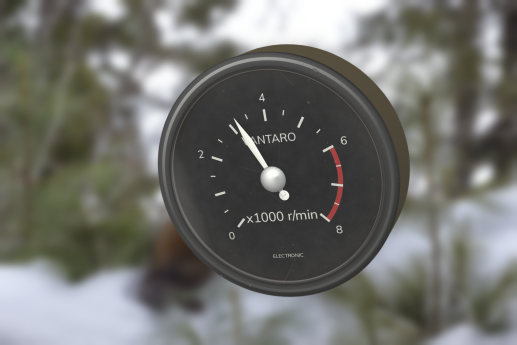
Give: 3250 rpm
